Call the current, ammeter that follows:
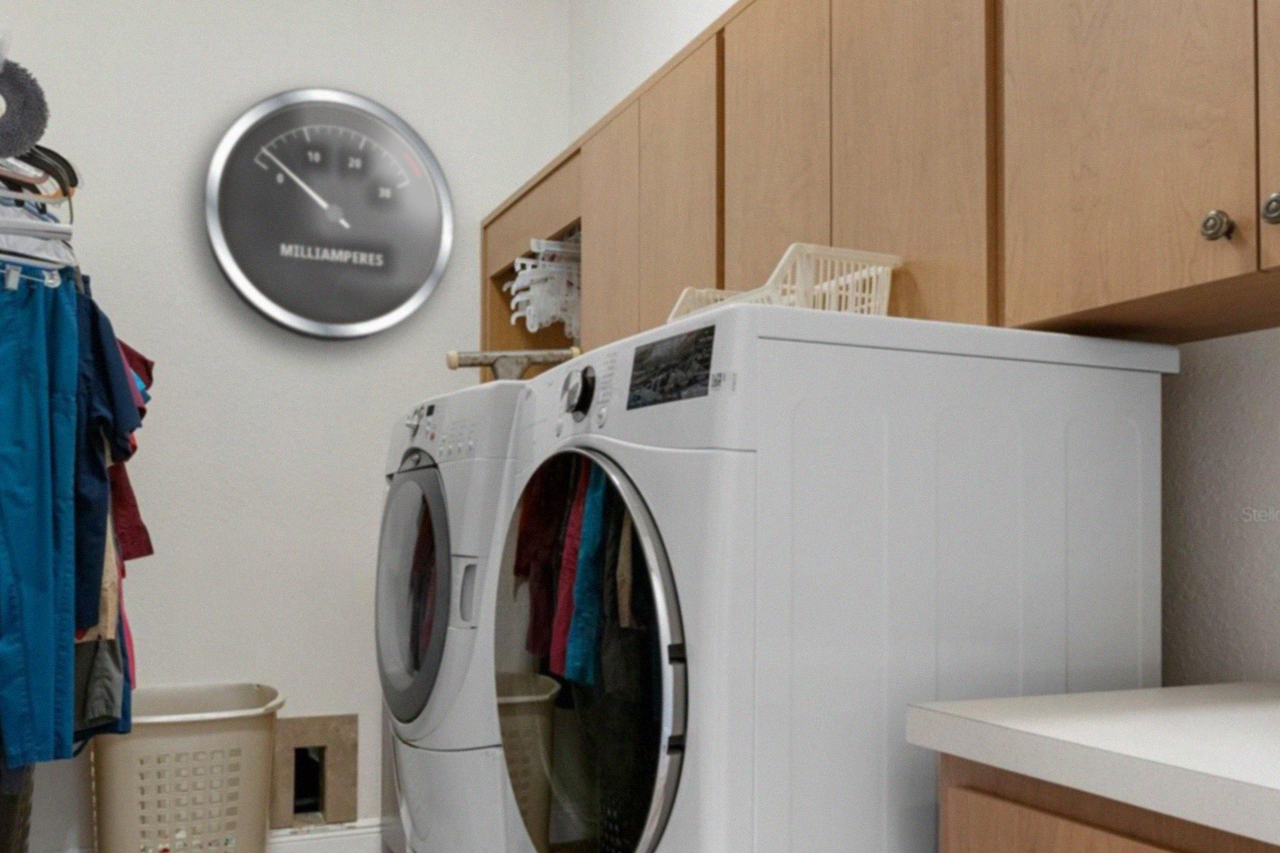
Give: 2 mA
